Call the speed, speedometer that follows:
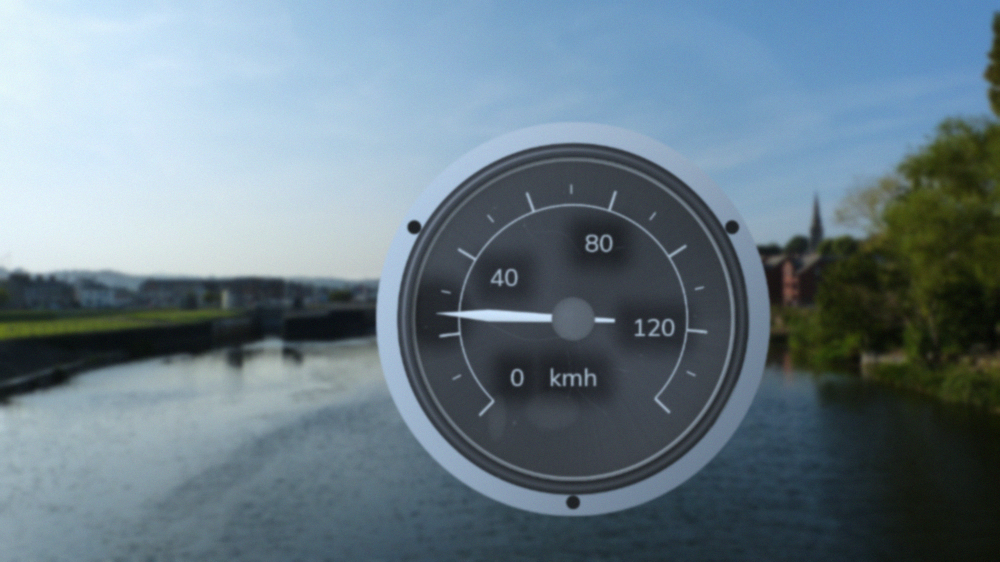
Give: 25 km/h
